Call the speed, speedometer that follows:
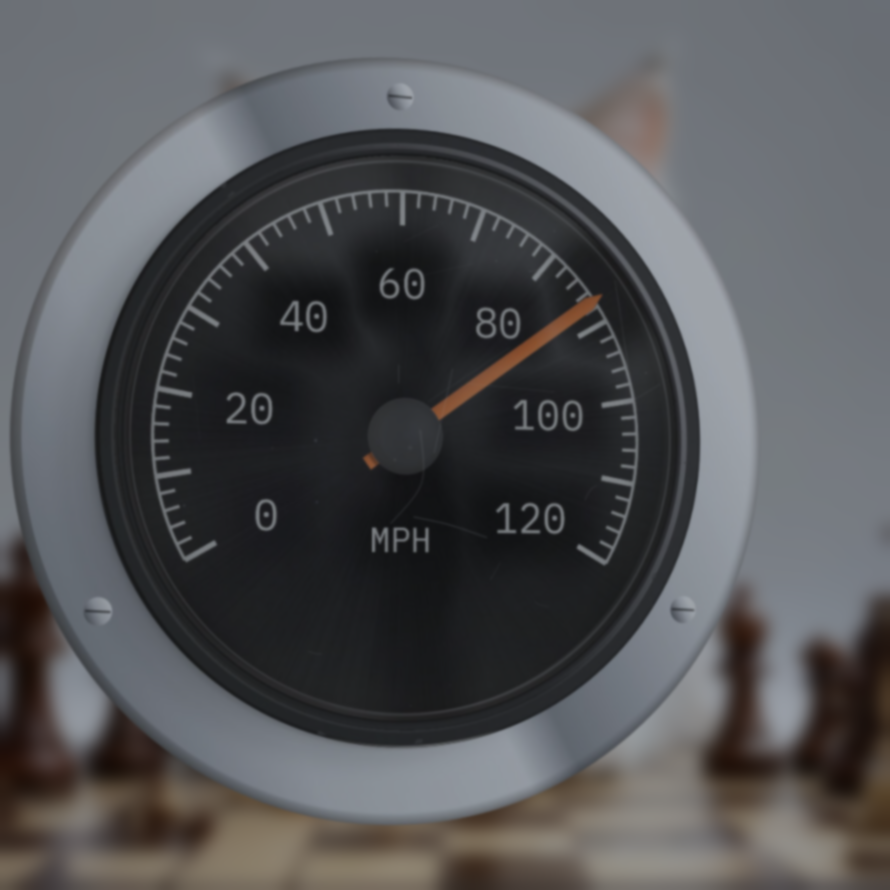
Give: 87 mph
